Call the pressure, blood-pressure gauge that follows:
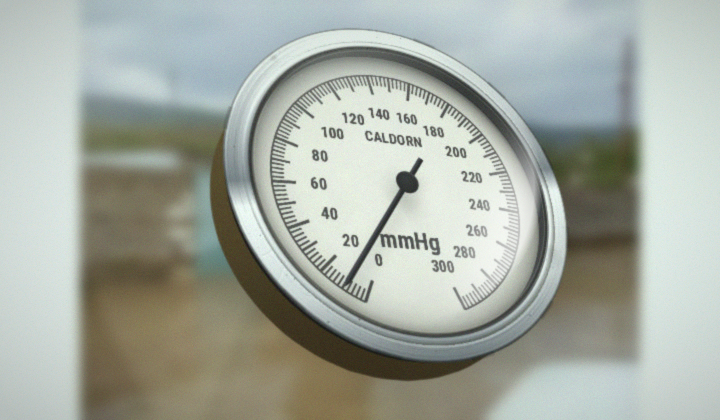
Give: 10 mmHg
